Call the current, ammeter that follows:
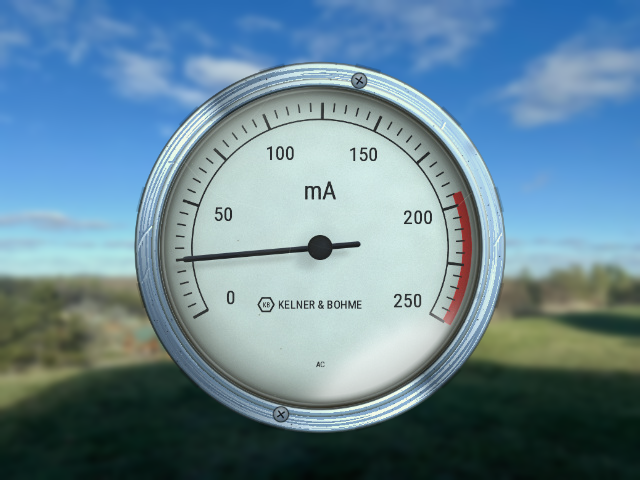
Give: 25 mA
